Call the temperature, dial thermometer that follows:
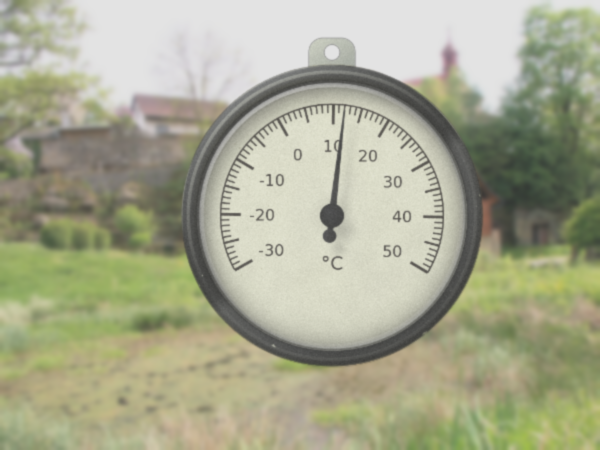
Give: 12 °C
